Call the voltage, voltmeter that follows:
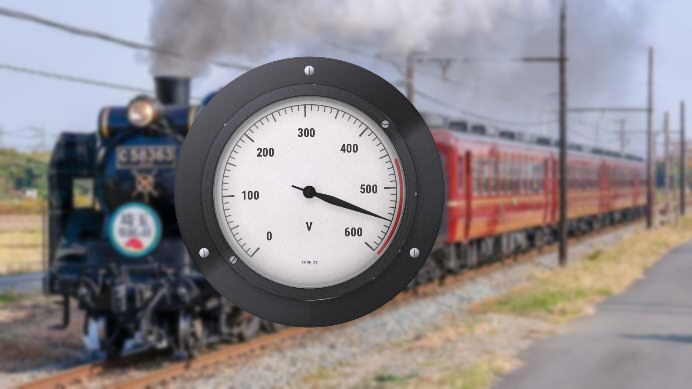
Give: 550 V
